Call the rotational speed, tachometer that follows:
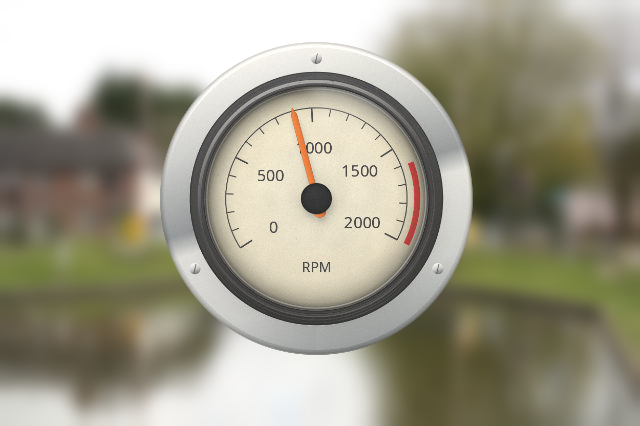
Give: 900 rpm
